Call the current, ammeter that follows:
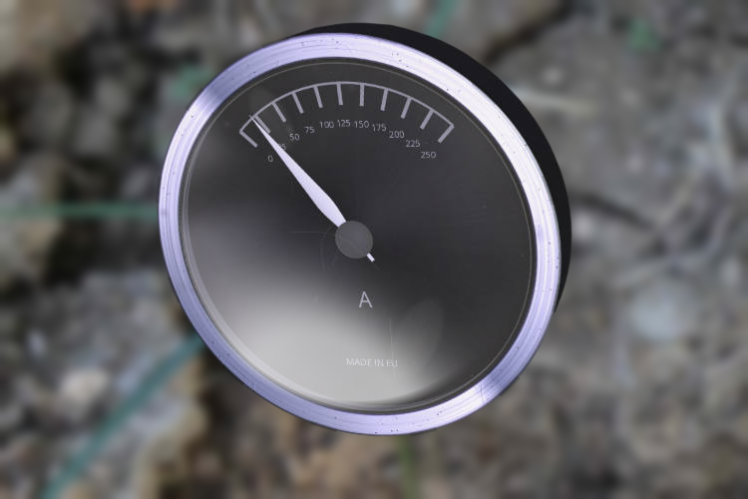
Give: 25 A
